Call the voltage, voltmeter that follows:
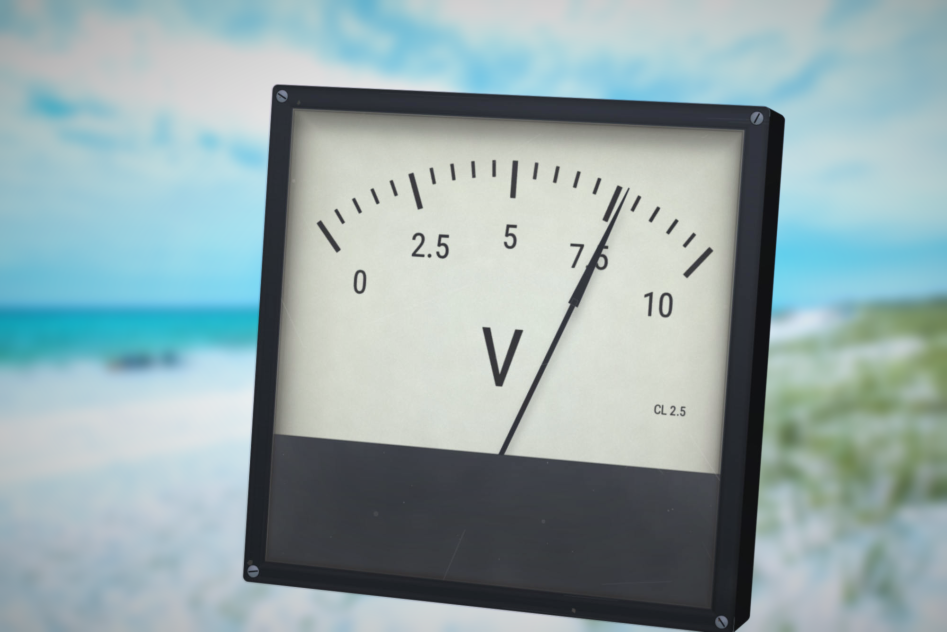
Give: 7.75 V
